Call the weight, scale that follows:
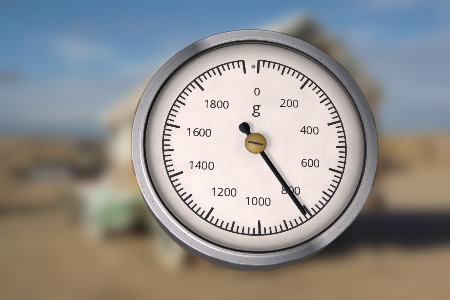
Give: 820 g
